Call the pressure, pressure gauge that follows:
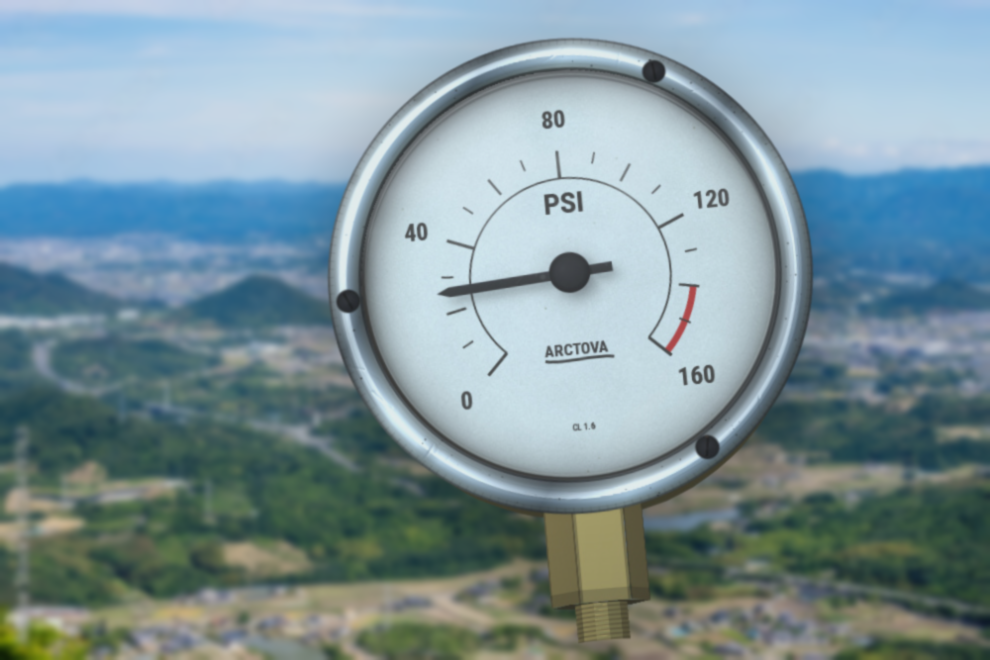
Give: 25 psi
